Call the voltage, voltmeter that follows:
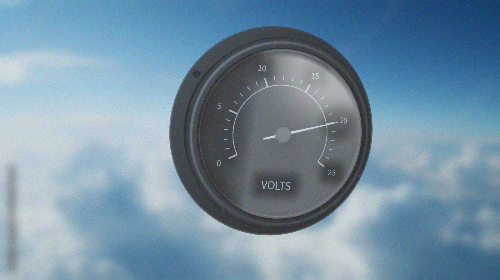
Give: 20 V
